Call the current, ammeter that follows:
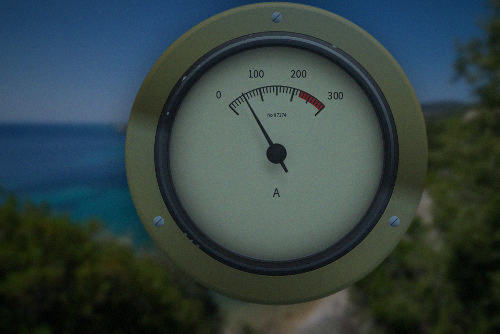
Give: 50 A
